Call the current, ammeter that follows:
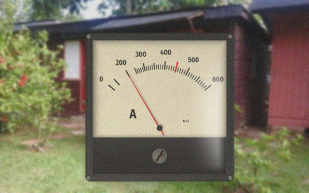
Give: 200 A
